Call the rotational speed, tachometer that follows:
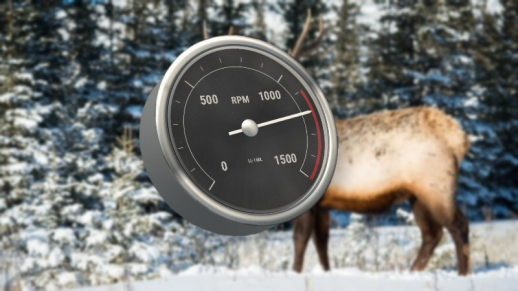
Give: 1200 rpm
